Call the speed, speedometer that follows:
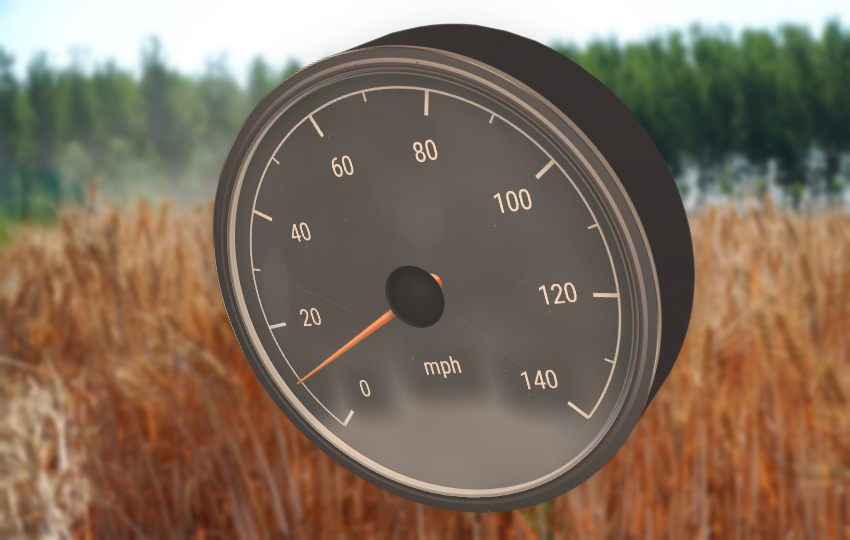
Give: 10 mph
